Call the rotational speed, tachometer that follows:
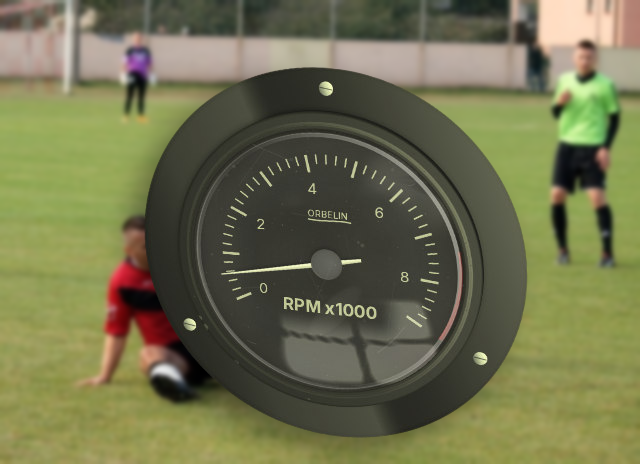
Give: 600 rpm
